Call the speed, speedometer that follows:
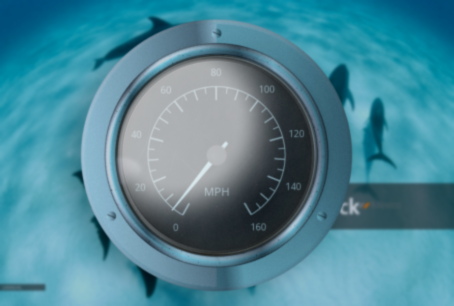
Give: 5 mph
